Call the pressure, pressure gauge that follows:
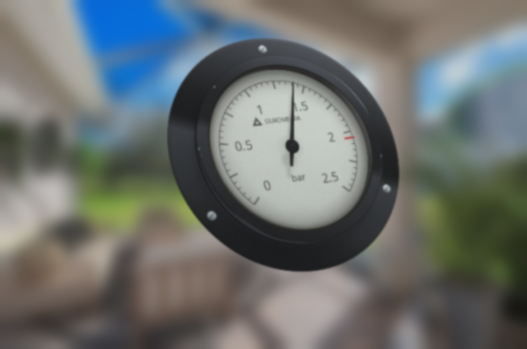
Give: 1.4 bar
